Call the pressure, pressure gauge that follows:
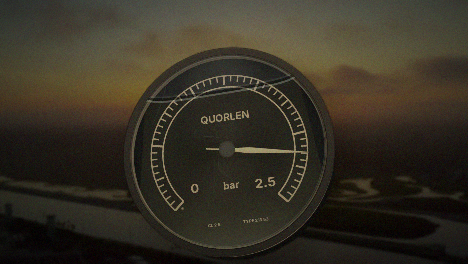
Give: 2.15 bar
